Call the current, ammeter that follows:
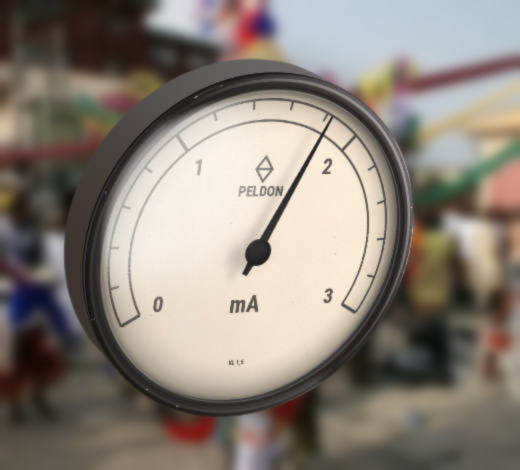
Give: 1.8 mA
